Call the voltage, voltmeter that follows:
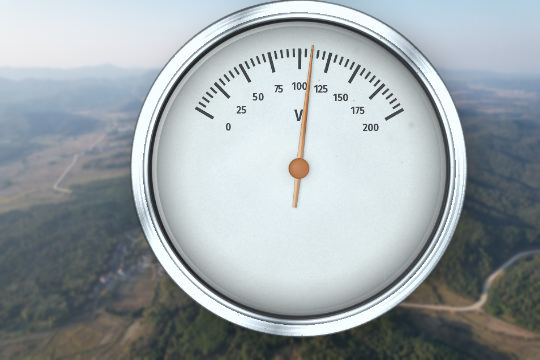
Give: 110 V
